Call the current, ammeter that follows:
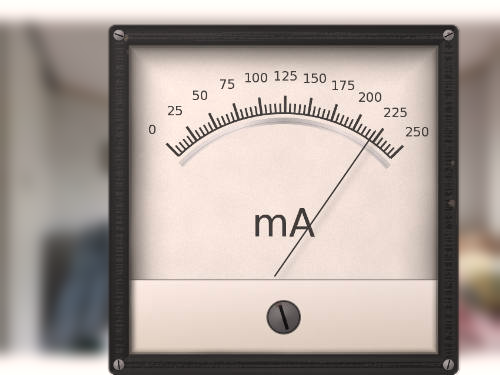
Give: 220 mA
